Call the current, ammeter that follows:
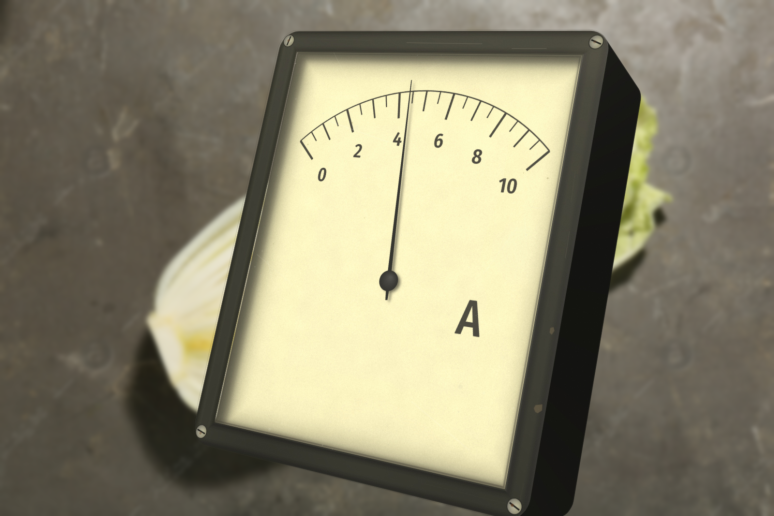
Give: 4.5 A
